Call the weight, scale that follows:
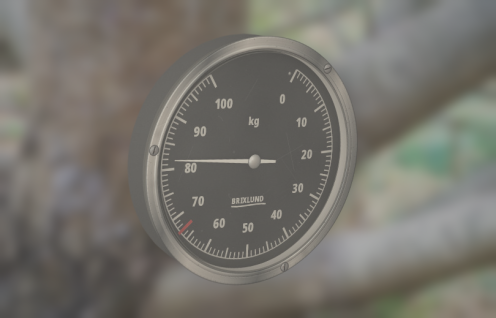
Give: 82 kg
